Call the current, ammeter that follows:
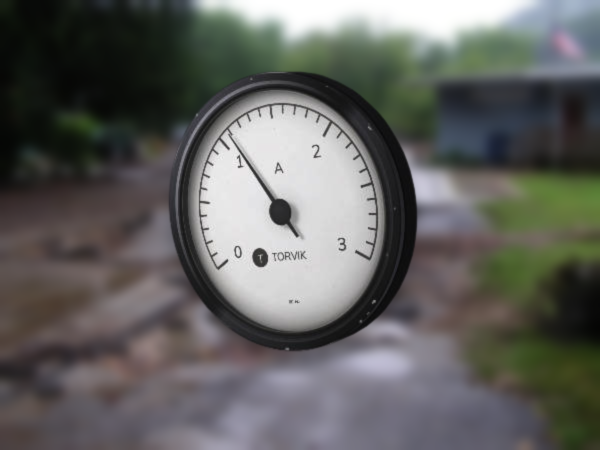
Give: 1.1 A
